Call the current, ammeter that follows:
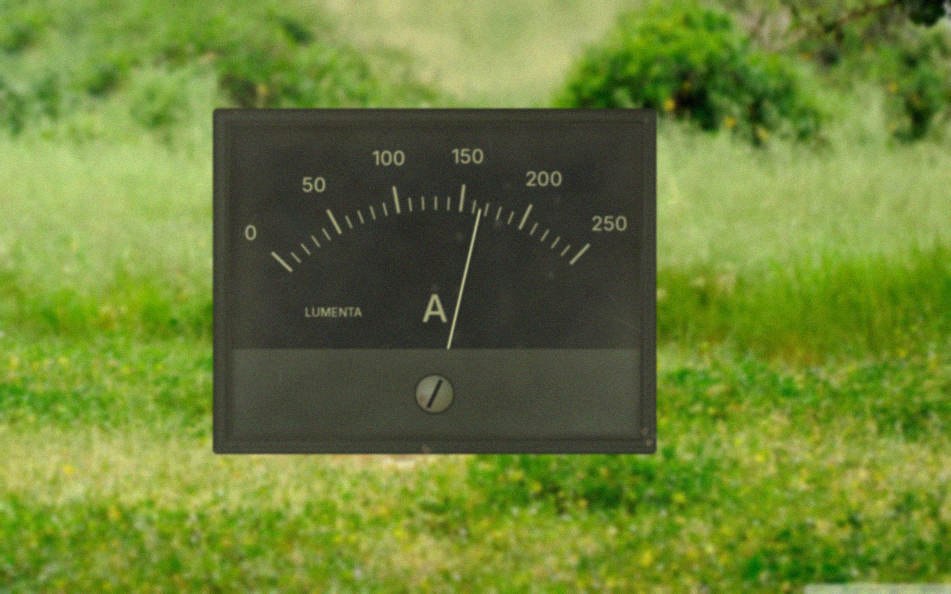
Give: 165 A
